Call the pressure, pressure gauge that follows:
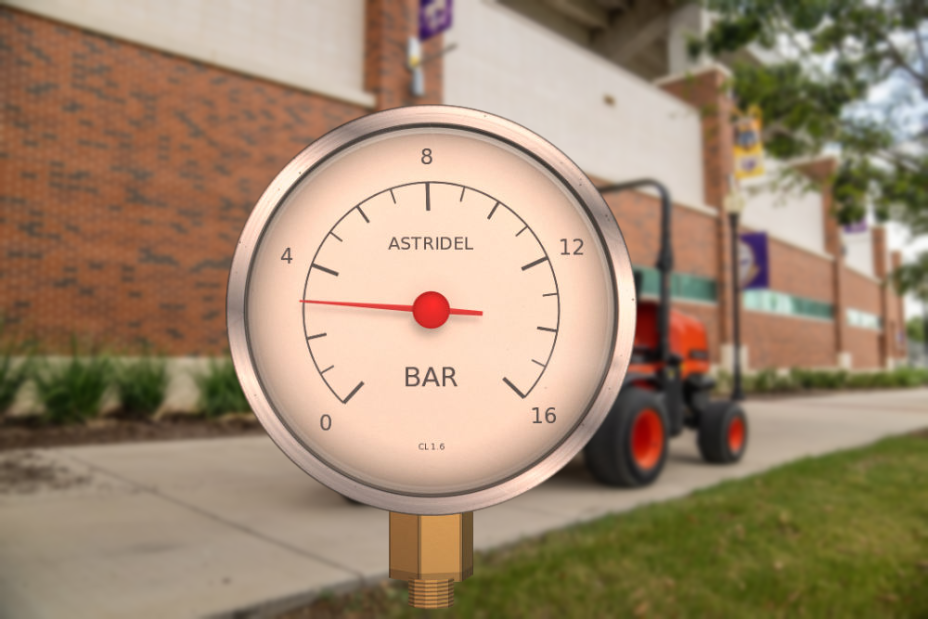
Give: 3 bar
